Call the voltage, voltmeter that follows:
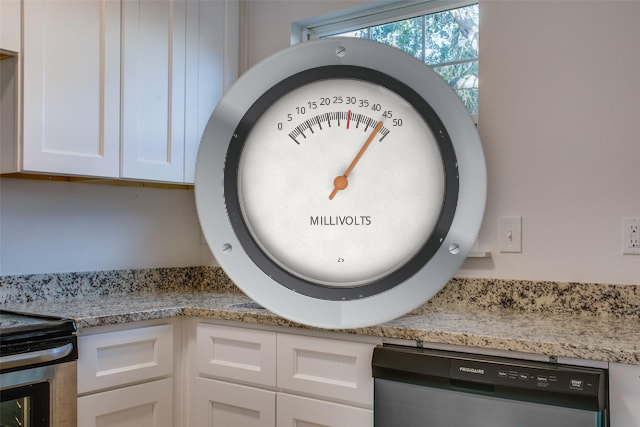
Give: 45 mV
